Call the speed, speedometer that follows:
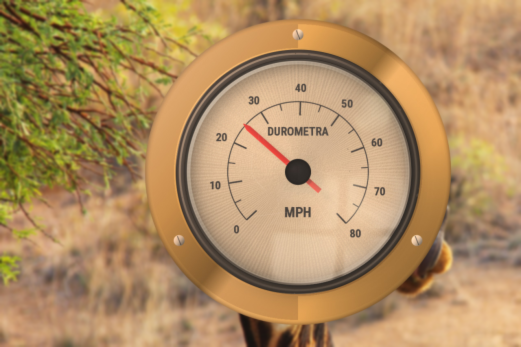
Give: 25 mph
